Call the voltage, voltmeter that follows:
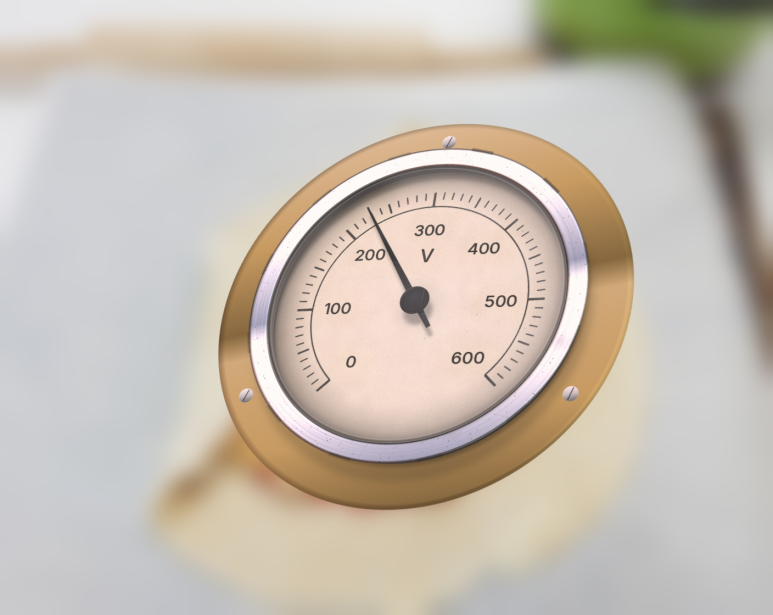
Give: 230 V
